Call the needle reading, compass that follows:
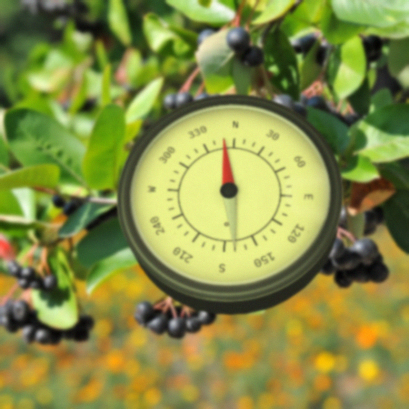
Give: 350 °
